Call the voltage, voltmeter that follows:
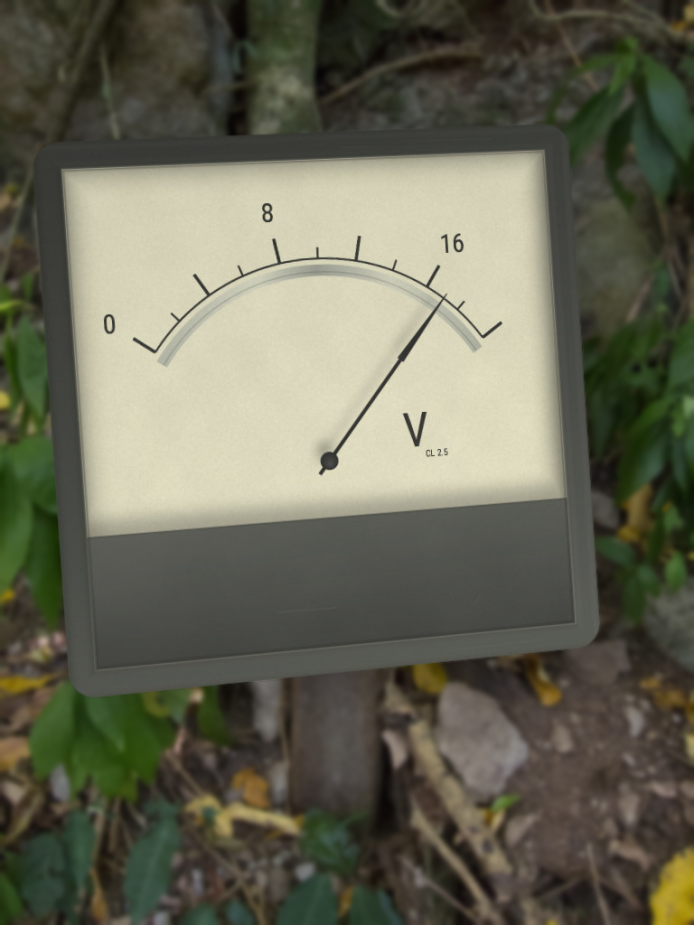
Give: 17 V
